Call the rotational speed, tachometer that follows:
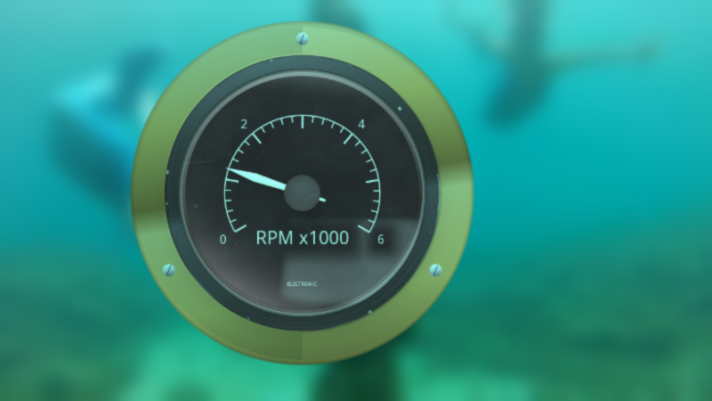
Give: 1200 rpm
